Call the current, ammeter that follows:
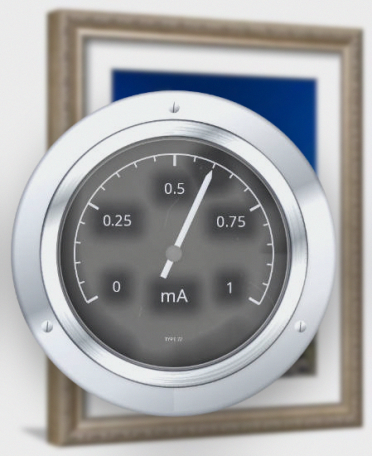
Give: 0.6 mA
